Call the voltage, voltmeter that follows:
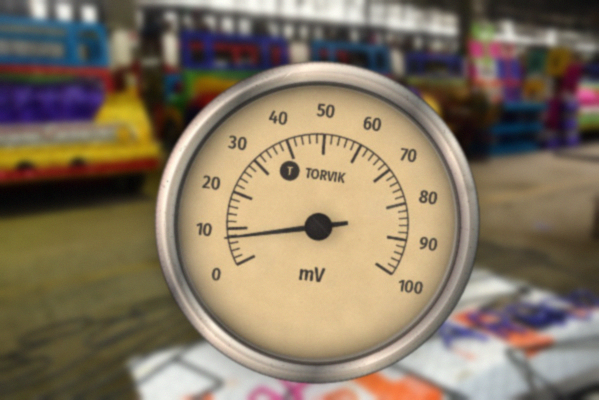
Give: 8 mV
